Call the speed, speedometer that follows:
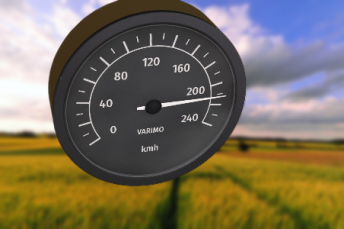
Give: 210 km/h
